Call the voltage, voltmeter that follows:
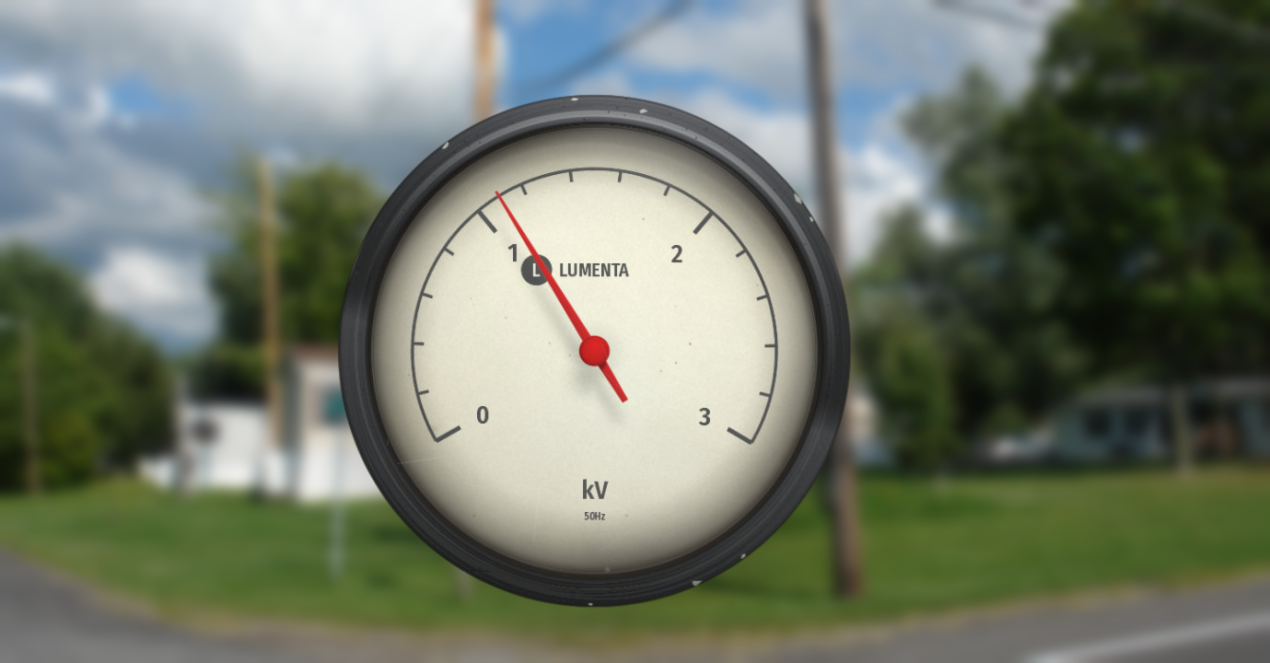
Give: 1.1 kV
